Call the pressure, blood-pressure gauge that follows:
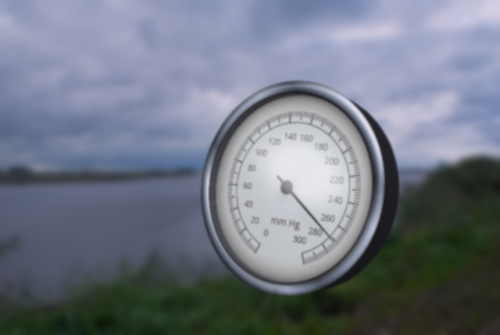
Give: 270 mmHg
